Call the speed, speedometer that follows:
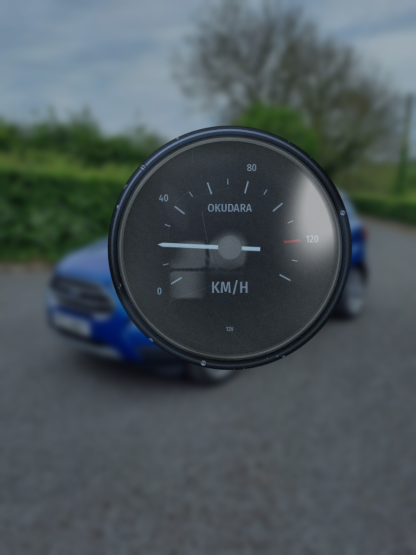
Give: 20 km/h
